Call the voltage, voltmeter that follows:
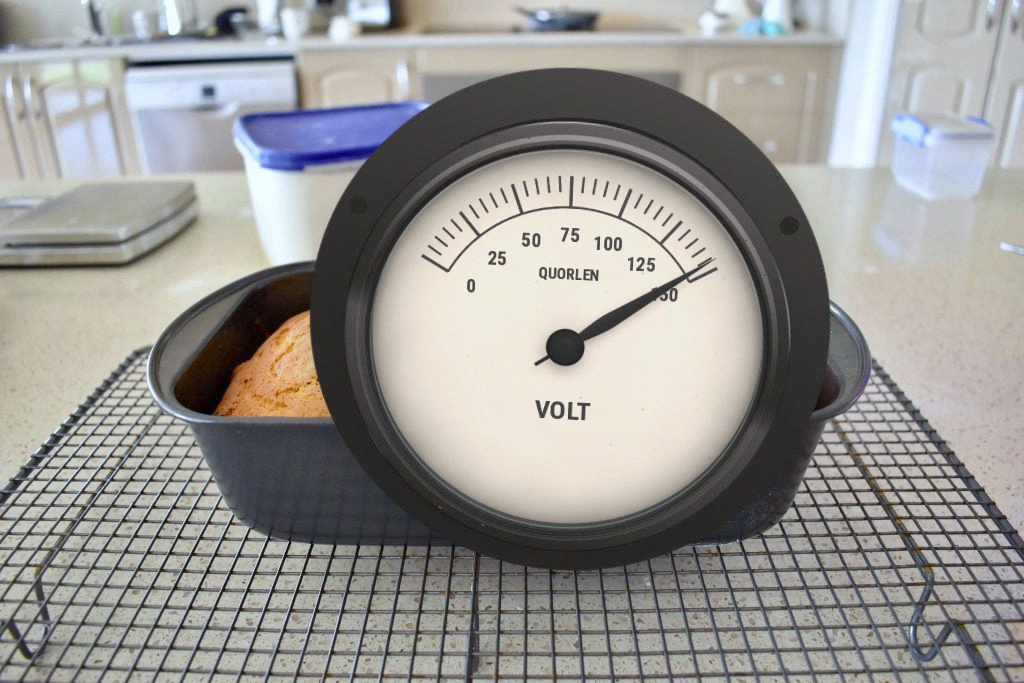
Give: 145 V
